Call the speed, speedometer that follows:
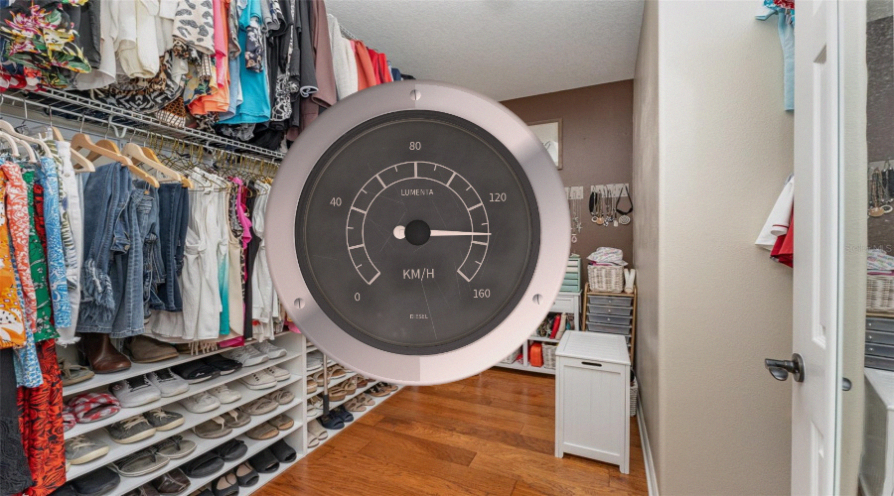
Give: 135 km/h
